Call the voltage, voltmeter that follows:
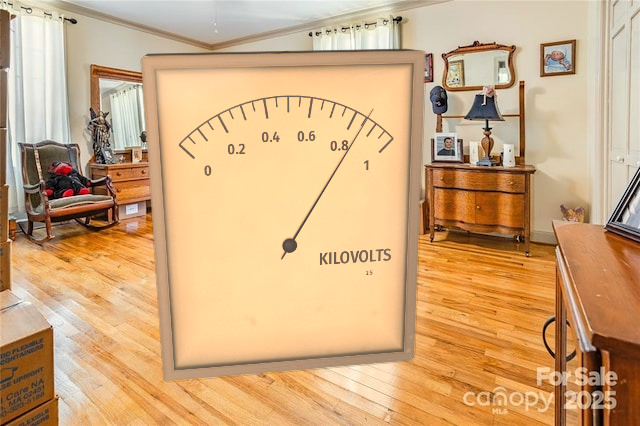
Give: 0.85 kV
